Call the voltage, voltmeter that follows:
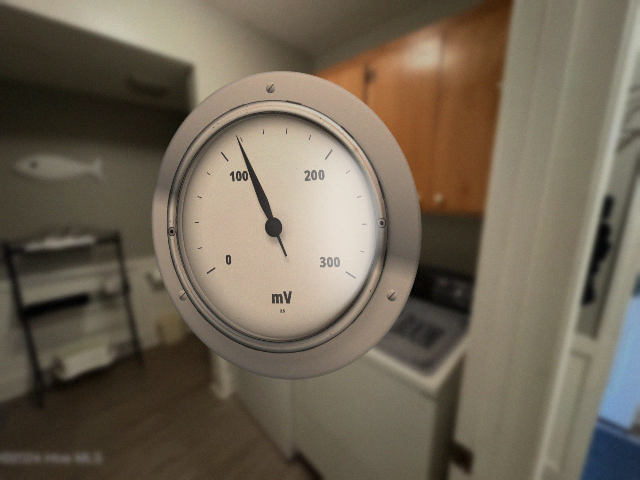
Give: 120 mV
